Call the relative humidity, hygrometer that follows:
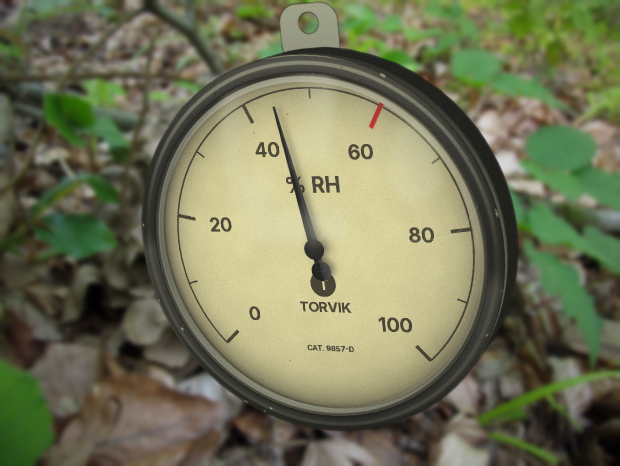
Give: 45 %
